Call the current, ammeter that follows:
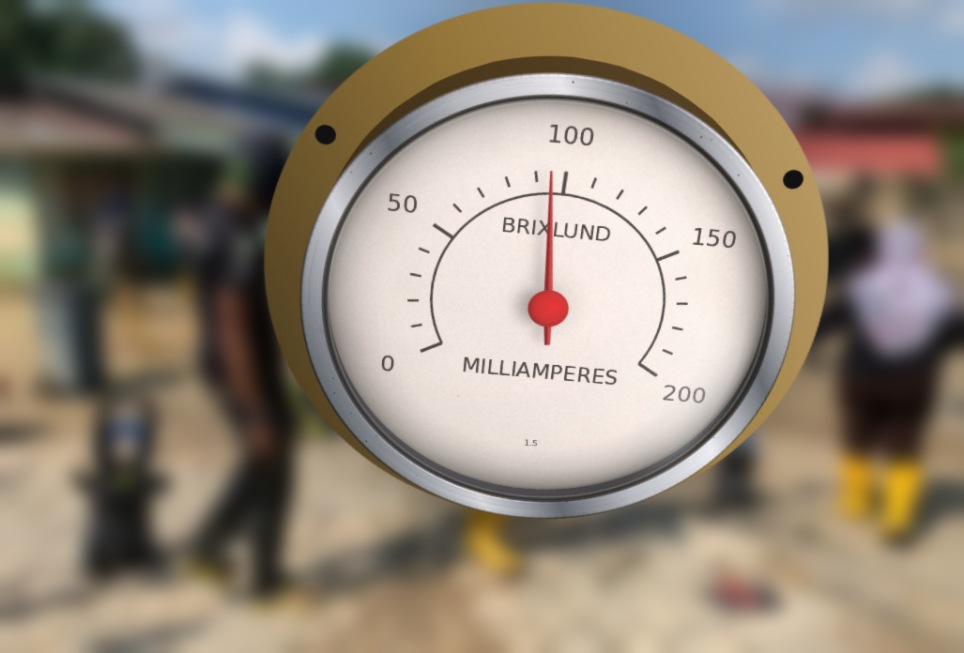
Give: 95 mA
